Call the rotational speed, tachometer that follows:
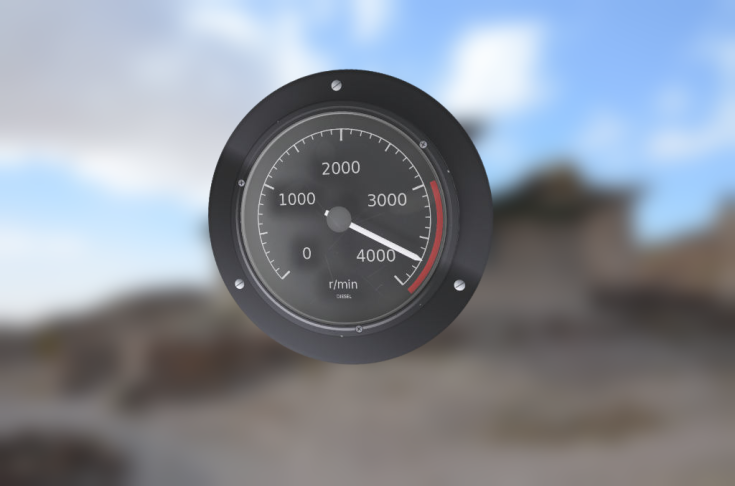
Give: 3700 rpm
